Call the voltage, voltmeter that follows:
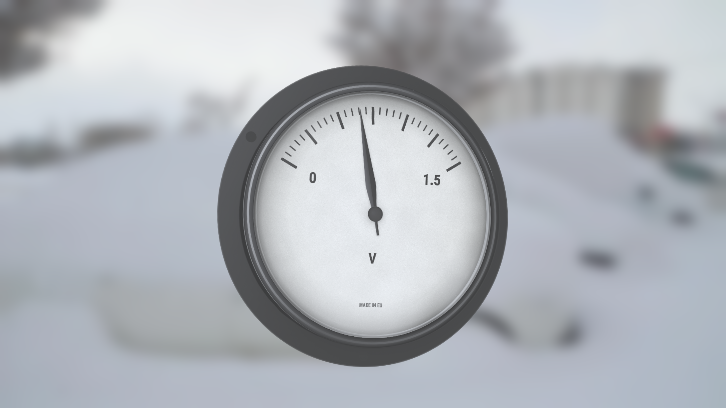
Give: 0.65 V
